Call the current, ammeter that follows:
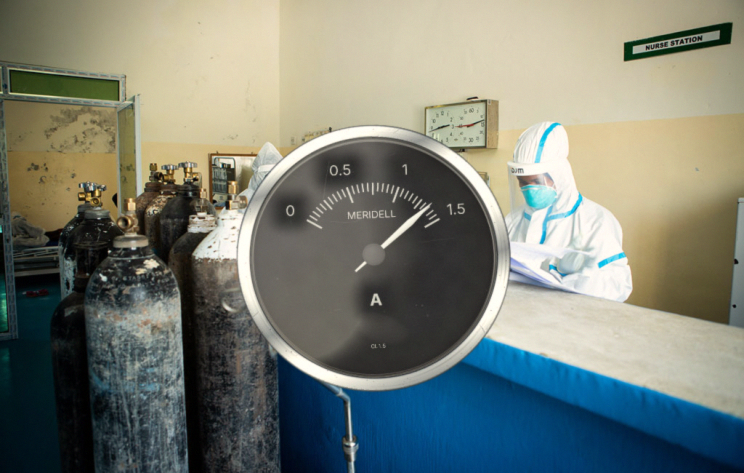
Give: 1.35 A
